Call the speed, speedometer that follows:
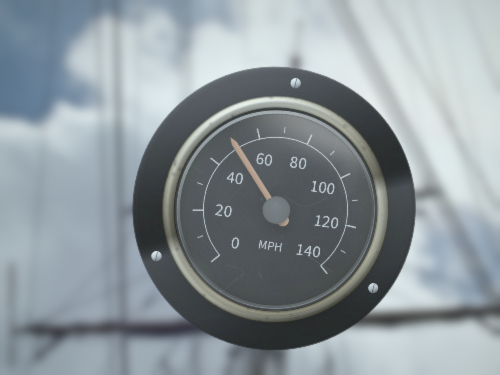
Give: 50 mph
